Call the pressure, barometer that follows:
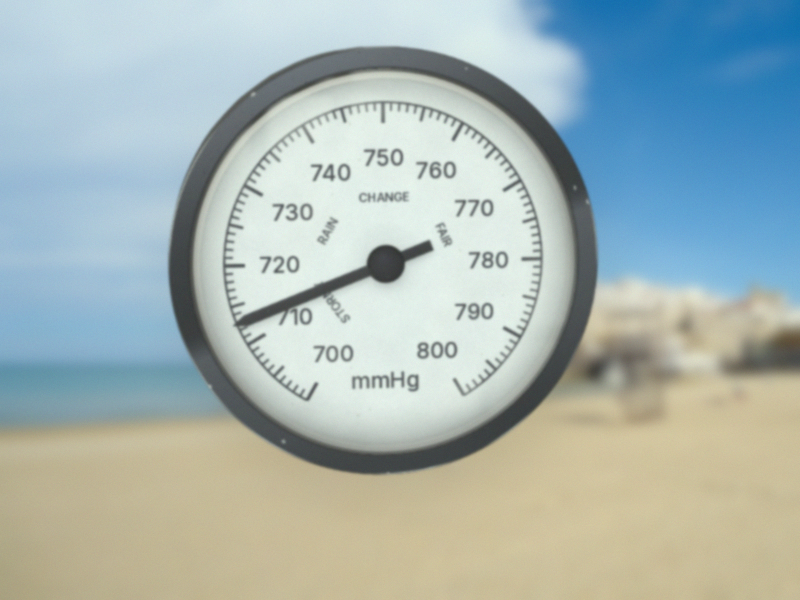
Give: 713 mmHg
